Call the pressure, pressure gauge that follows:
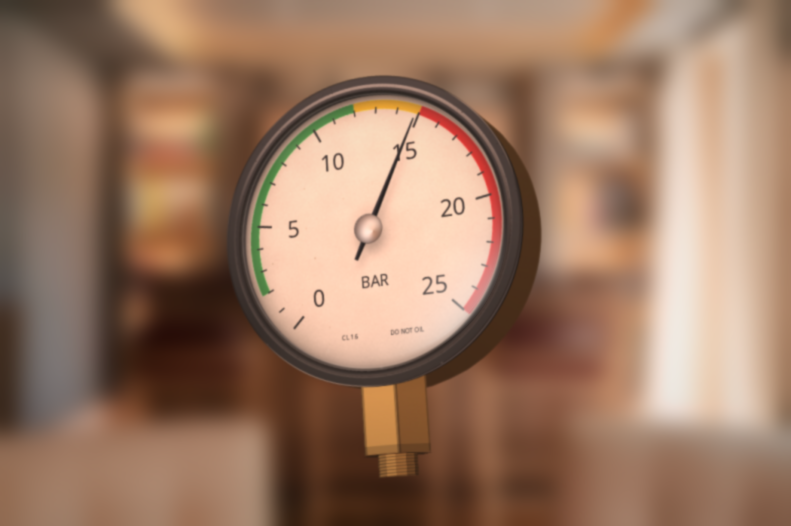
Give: 15 bar
